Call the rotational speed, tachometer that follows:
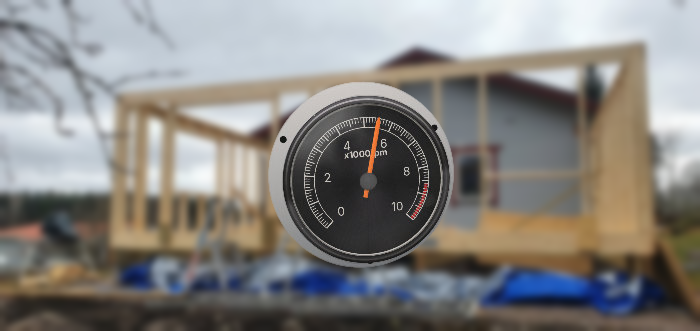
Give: 5500 rpm
